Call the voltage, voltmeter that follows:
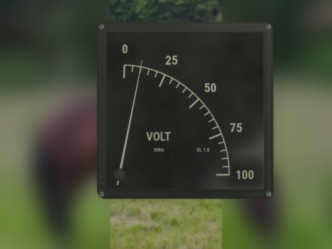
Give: 10 V
